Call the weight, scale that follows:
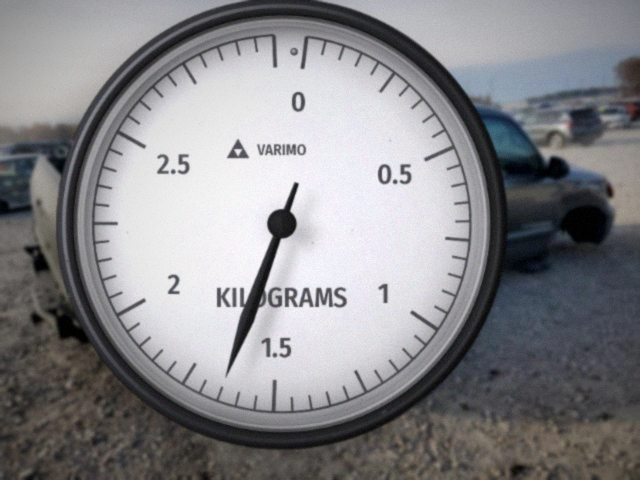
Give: 1.65 kg
